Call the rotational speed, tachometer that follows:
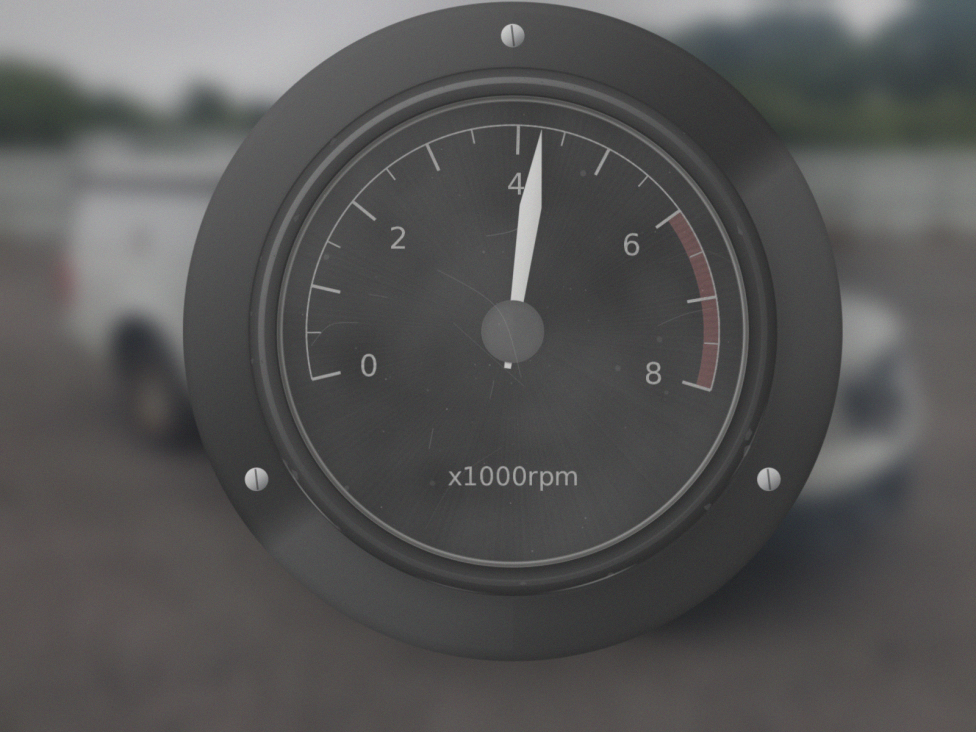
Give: 4250 rpm
